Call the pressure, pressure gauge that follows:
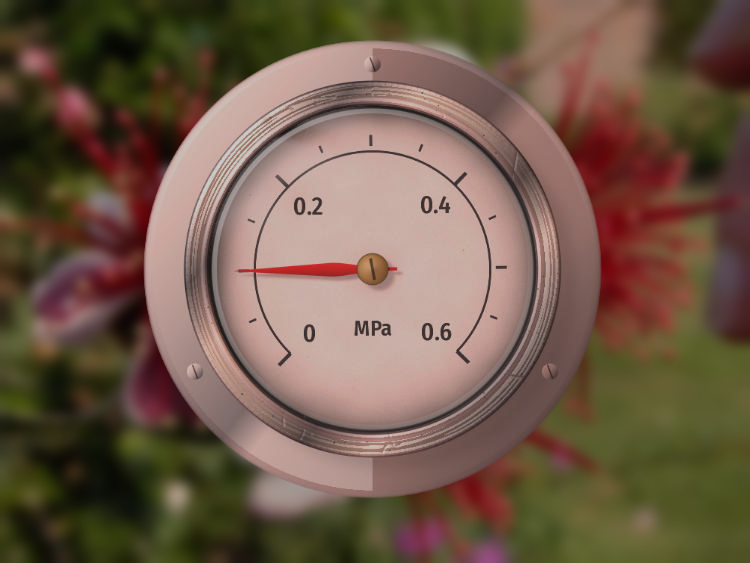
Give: 0.1 MPa
